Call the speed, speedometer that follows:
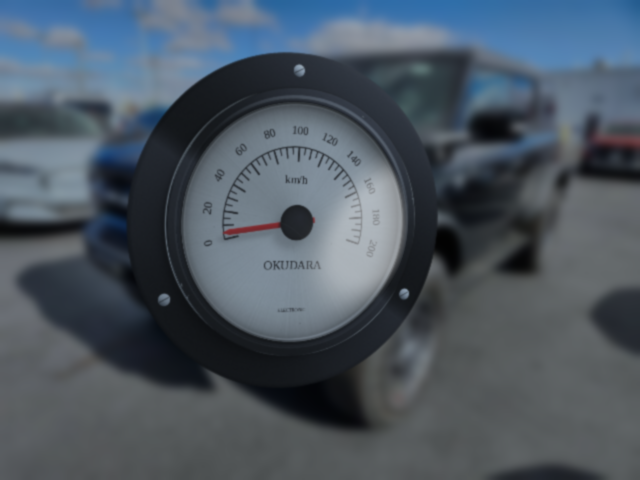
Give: 5 km/h
